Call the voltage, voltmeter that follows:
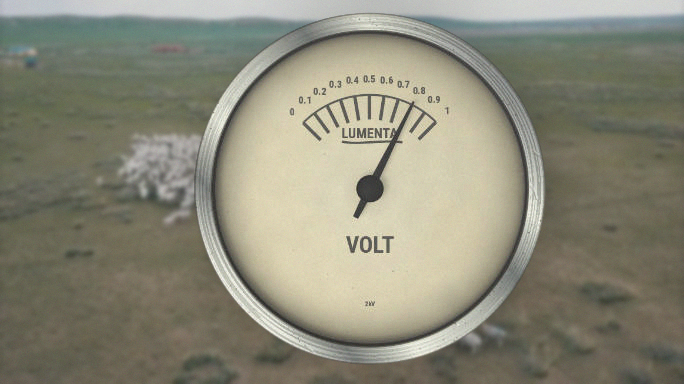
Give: 0.8 V
